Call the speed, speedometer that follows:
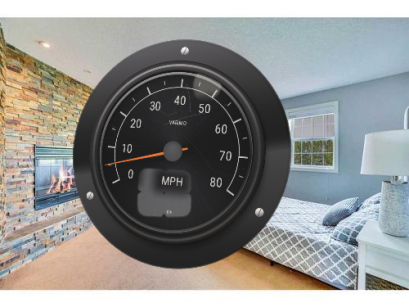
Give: 5 mph
